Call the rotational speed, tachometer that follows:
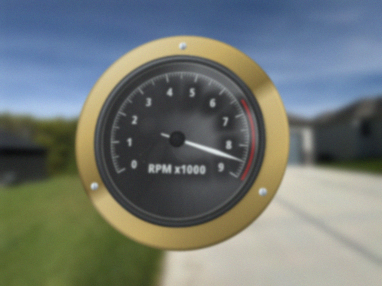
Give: 8500 rpm
